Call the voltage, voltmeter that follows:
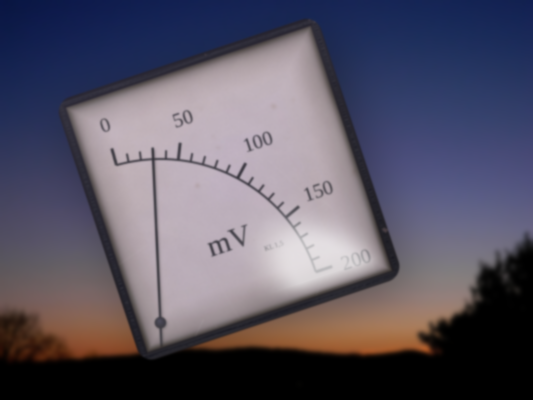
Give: 30 mV
